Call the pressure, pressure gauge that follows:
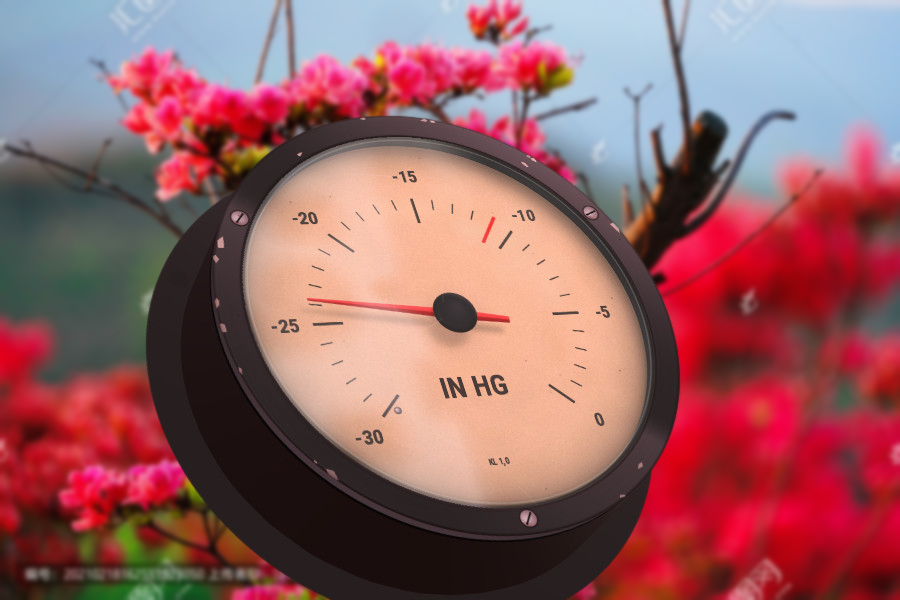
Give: -24 inHg
